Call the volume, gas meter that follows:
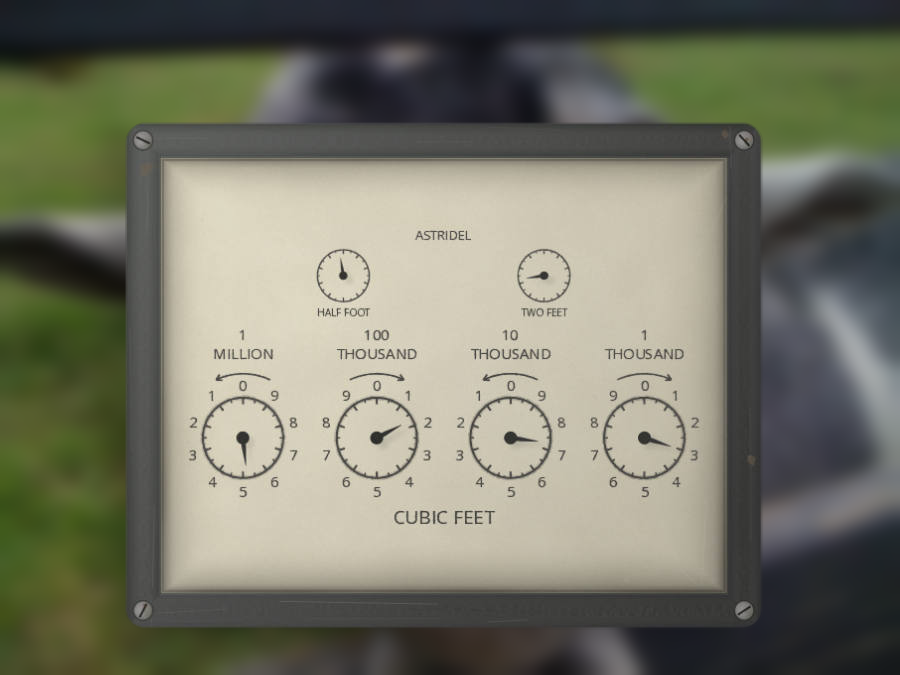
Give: 517300 ft³
